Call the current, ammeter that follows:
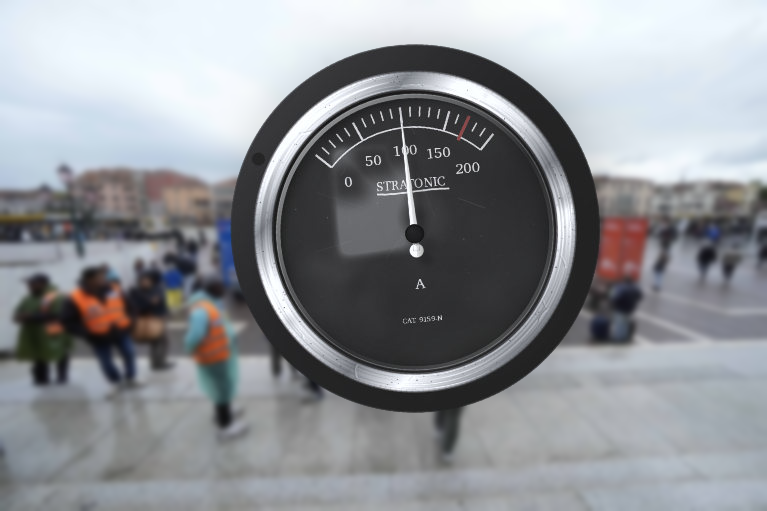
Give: 100 A
